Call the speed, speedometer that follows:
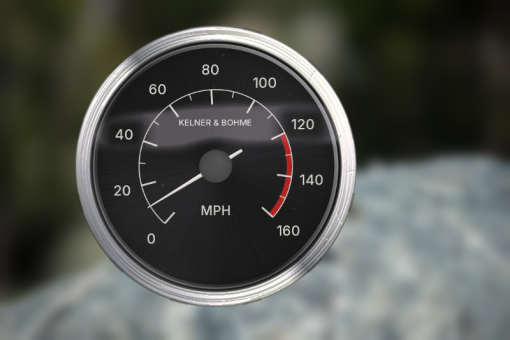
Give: 10 mph
